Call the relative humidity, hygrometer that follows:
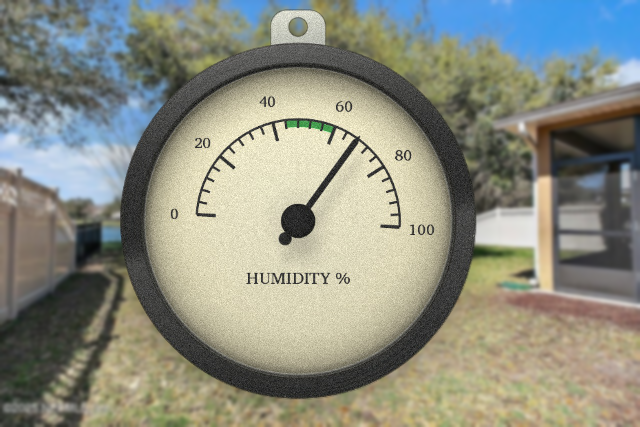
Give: 68 %
